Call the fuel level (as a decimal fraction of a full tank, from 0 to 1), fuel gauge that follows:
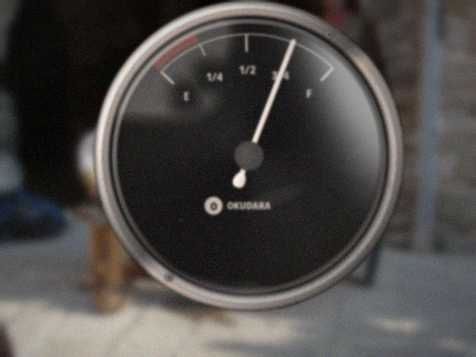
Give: 0.75
